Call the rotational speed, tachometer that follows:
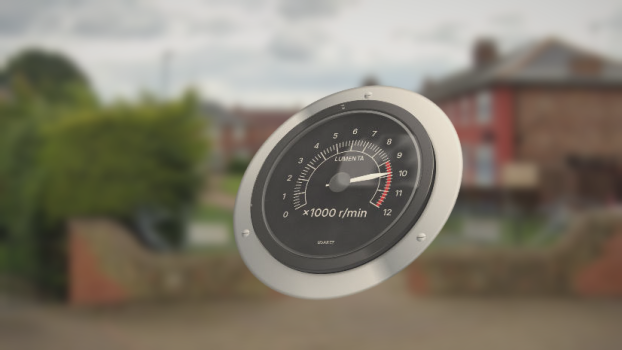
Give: 10000 rpm
